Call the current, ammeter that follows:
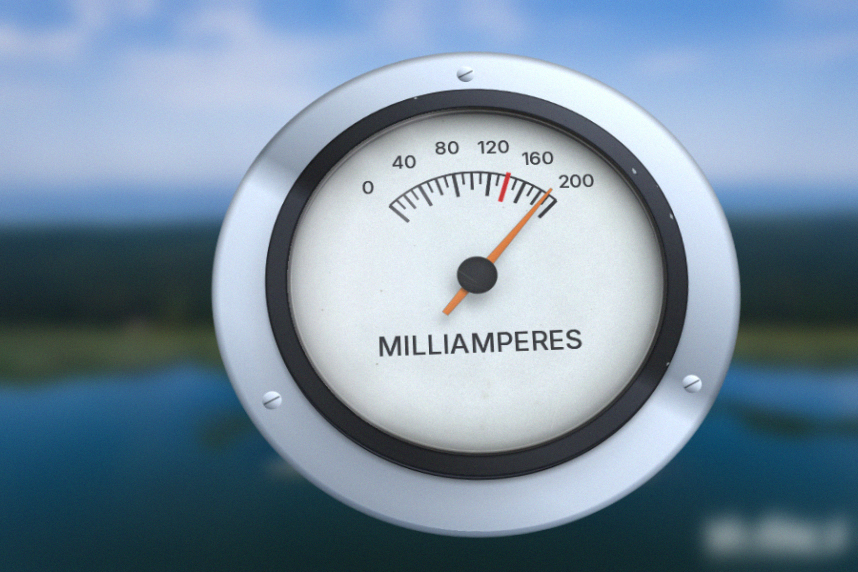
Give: 190 mA
